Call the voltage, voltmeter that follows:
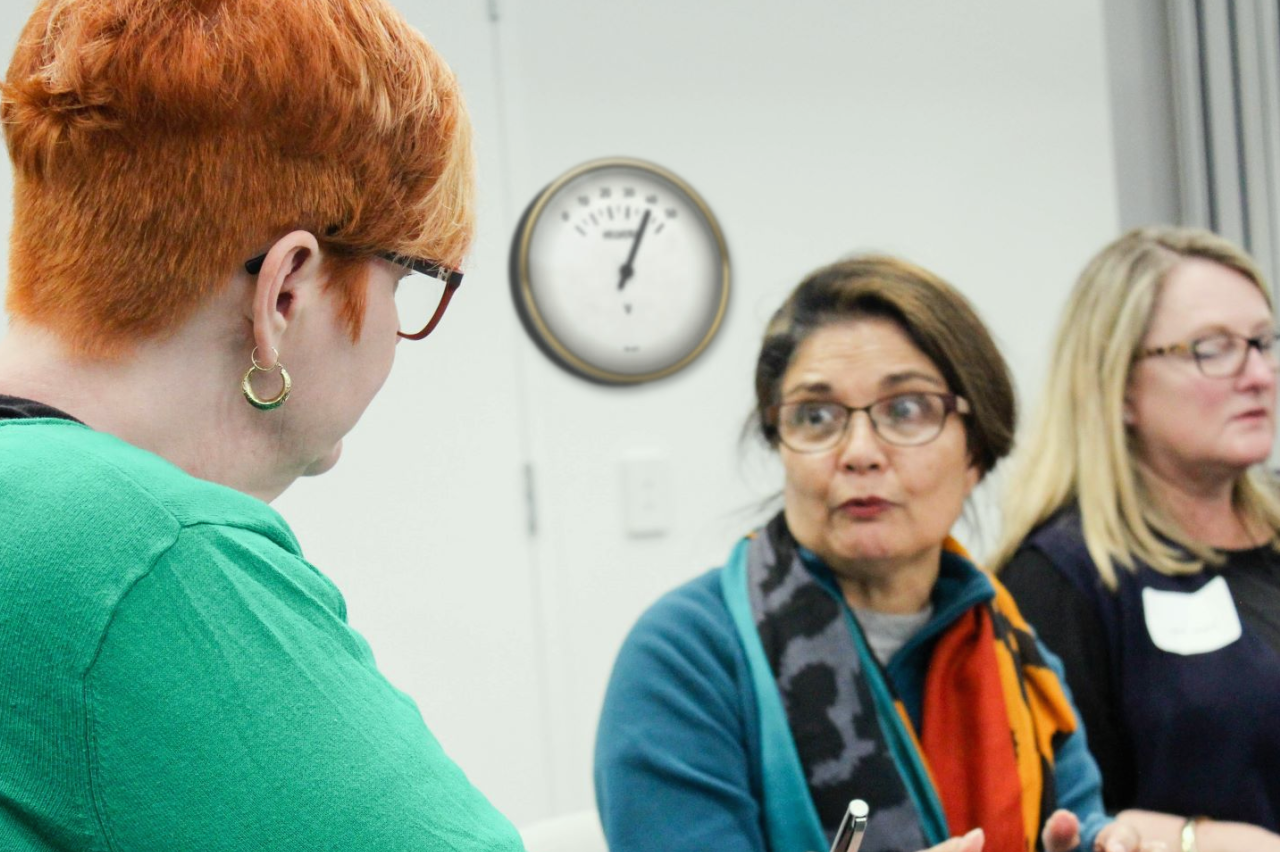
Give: 40 V
